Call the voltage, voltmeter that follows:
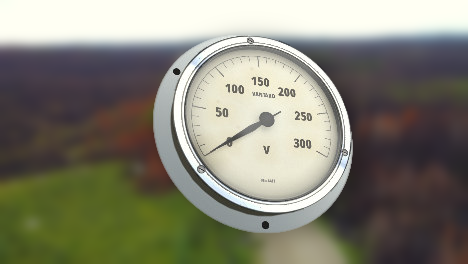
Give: 0 V
